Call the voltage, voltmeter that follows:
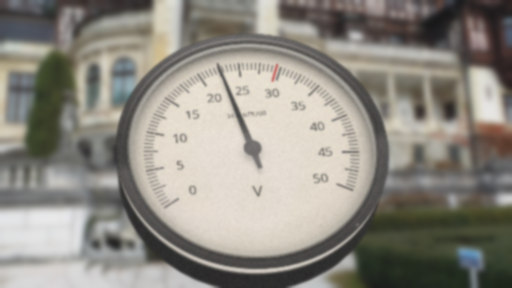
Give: 22.5 V
